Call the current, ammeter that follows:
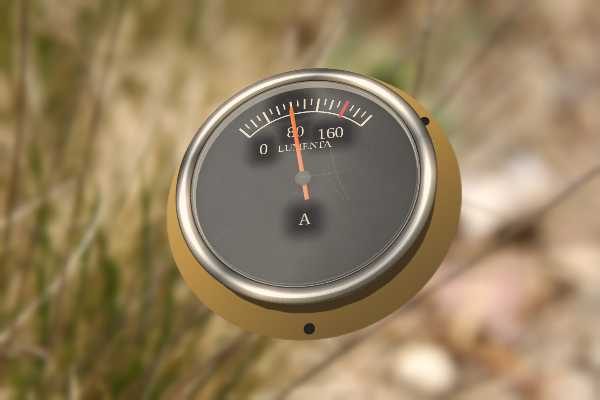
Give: 80 A
